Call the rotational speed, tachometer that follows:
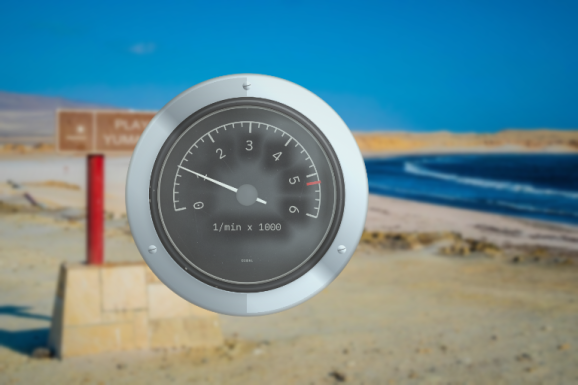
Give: 1000 rpm
